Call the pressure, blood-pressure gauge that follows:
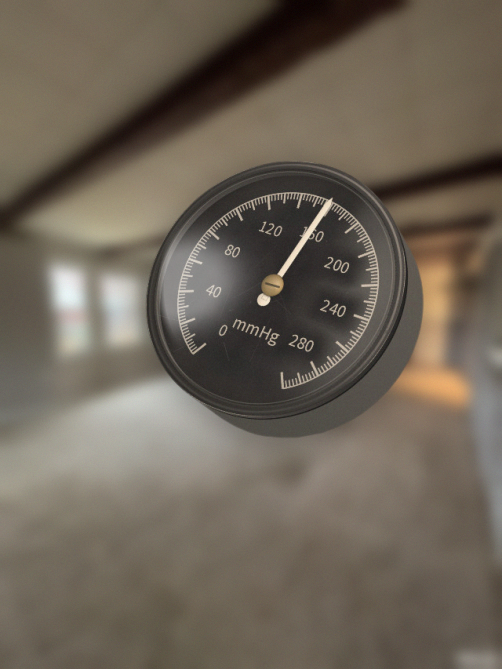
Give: 160 mmHg
